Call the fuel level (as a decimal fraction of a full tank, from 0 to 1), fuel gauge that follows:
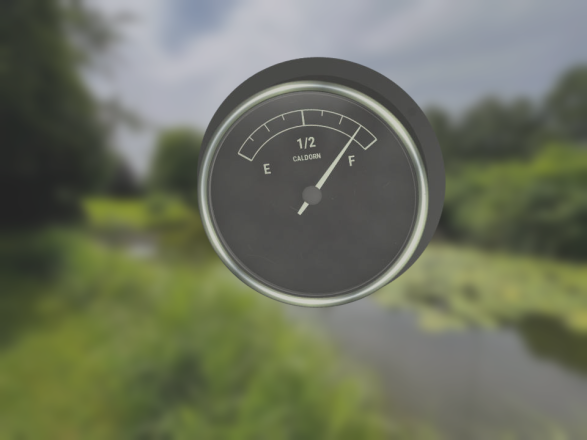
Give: 0.875
